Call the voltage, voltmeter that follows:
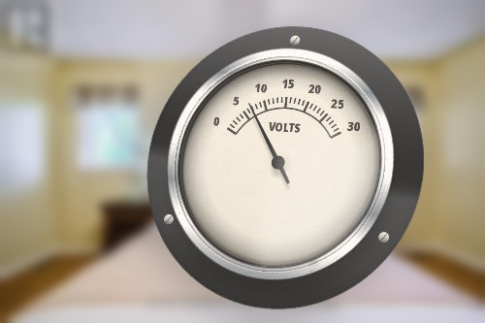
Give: 7 V
